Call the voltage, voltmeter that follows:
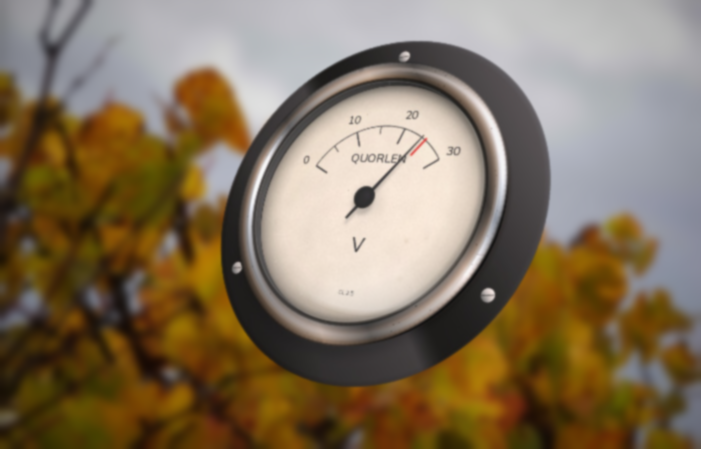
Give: 25 V
